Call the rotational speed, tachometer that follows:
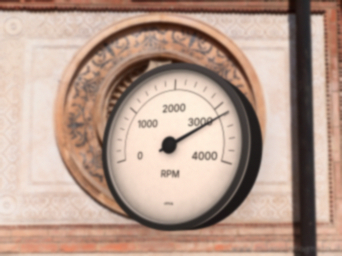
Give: 3200 rpm
